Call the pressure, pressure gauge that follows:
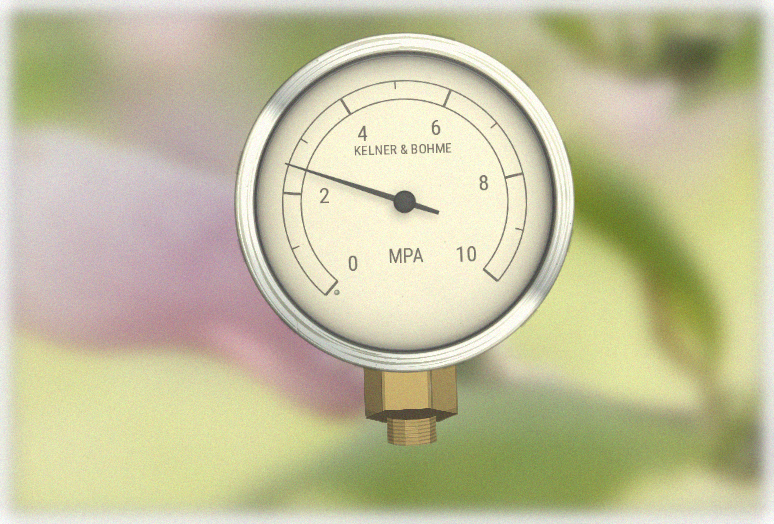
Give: 2.5 MPa
